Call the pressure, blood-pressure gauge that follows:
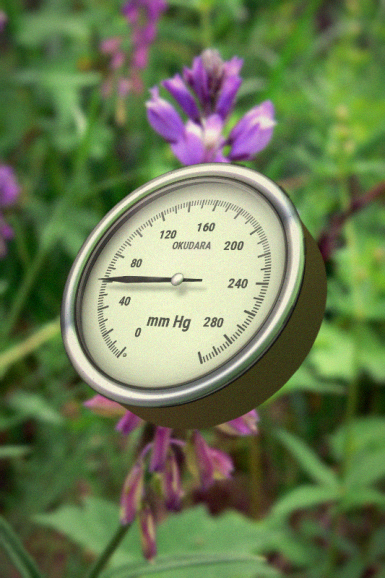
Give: 60 mmHg
